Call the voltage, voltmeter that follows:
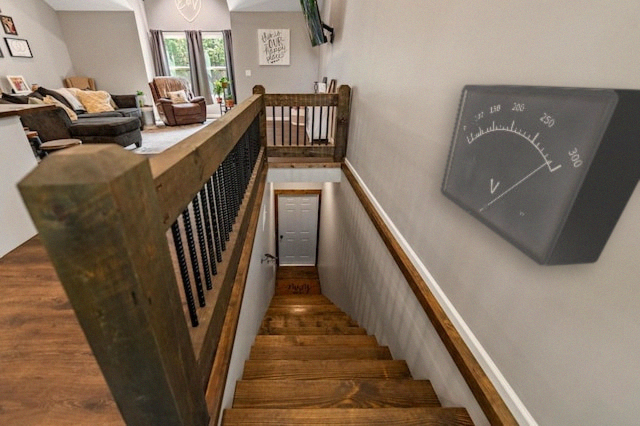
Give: 290 V
